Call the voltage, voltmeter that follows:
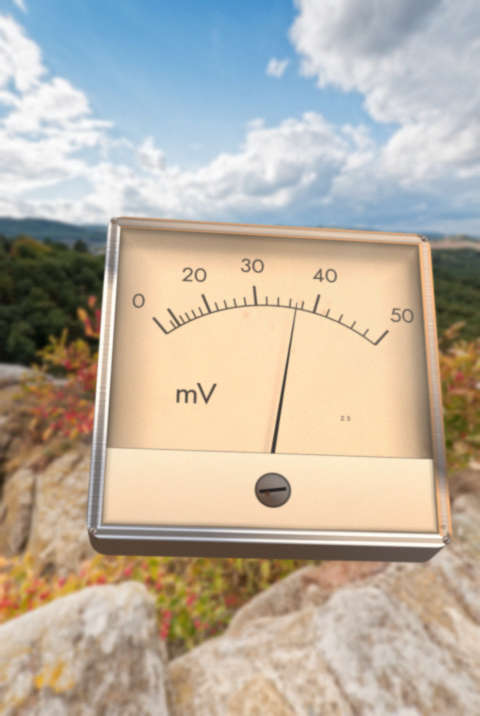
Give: 37 mV
